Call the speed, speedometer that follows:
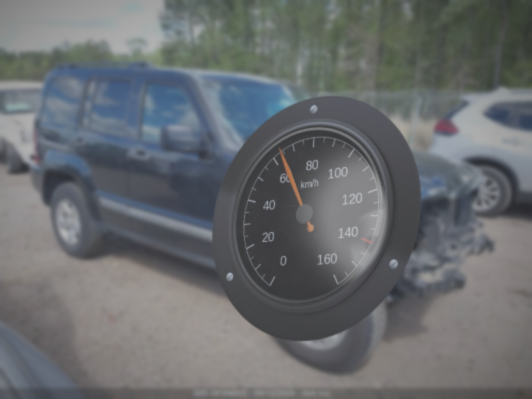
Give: 65 km/h
